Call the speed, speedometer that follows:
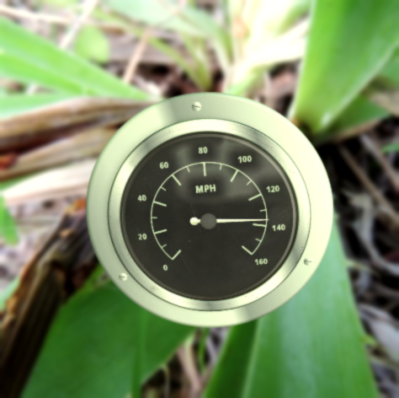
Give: 135 mph
